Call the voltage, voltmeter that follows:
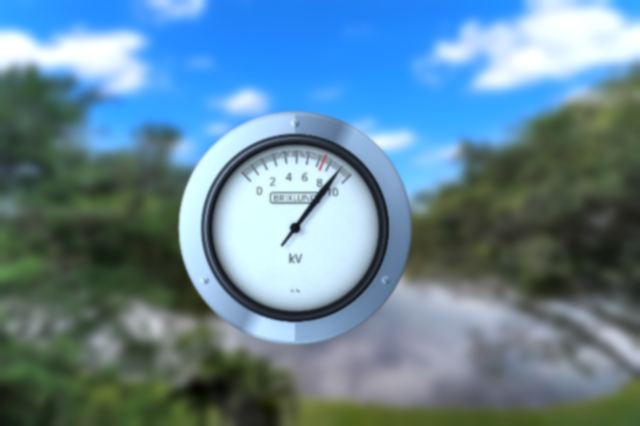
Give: 9 kV
